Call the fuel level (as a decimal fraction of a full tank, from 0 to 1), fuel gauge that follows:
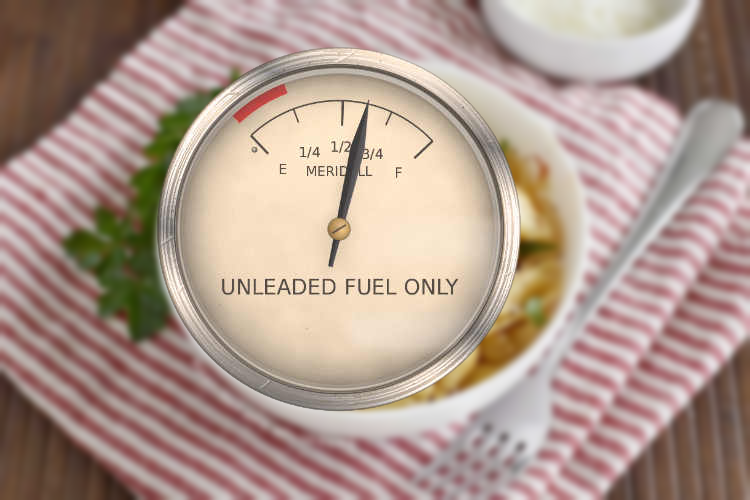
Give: 0.625
